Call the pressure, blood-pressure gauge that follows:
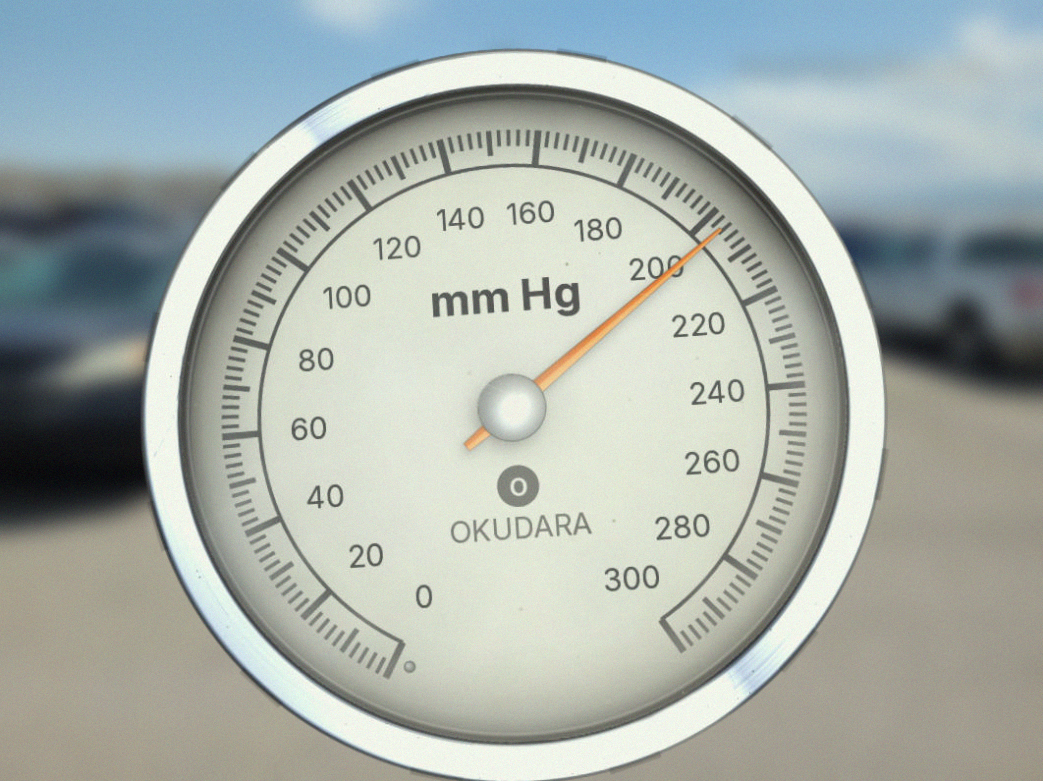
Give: 204 mmHg
